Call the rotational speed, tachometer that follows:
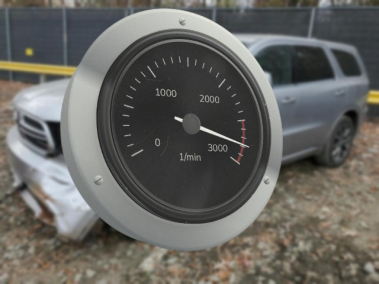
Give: 2800 rpm
